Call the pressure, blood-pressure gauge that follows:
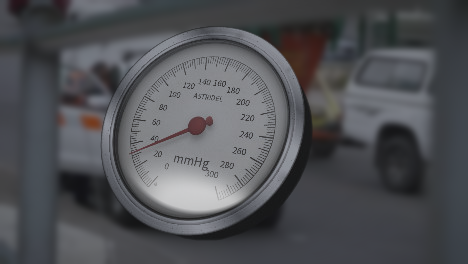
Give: 30 mmHg
